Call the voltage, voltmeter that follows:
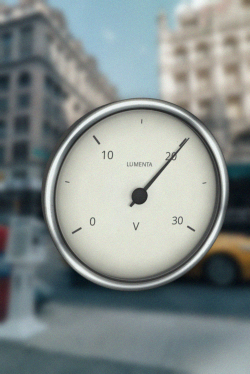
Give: 20 V
